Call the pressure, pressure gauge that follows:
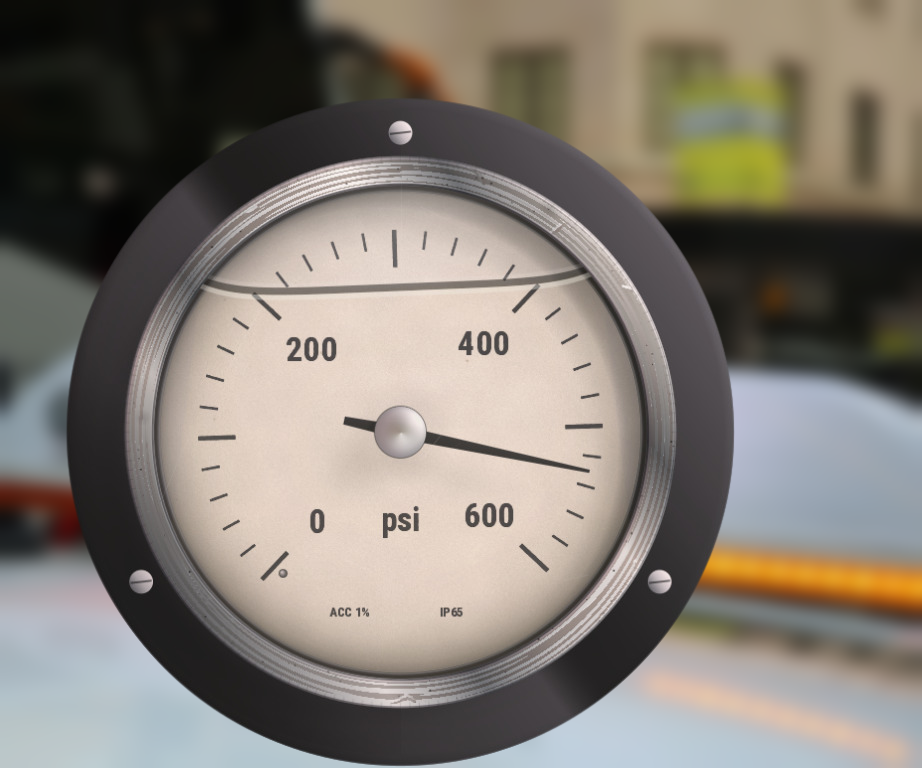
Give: 530 psi
